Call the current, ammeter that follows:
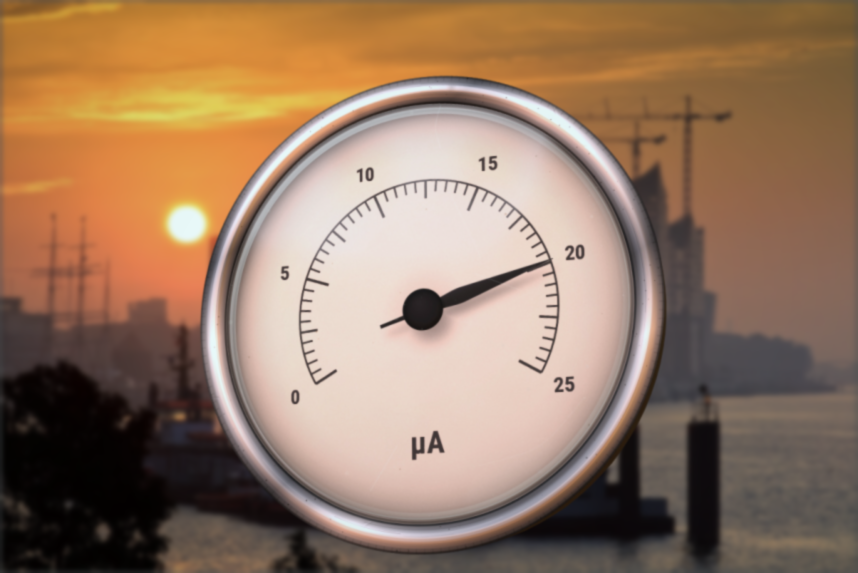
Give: 20 µA
